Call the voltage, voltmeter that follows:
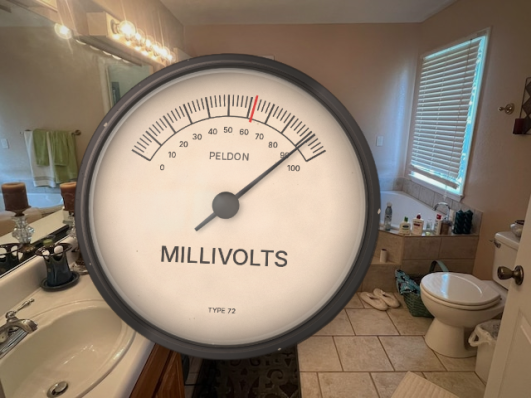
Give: 92 mV
